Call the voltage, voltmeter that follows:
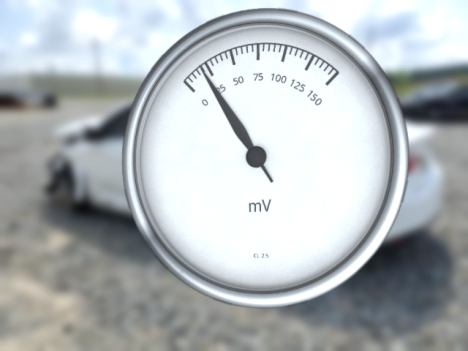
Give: 20 mV
